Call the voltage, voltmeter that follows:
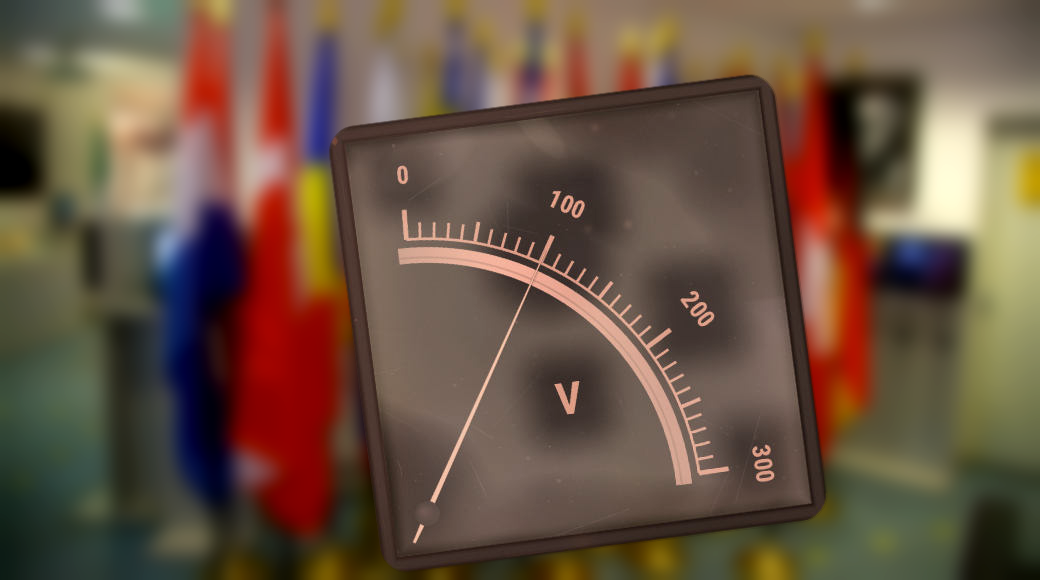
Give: 100 V
